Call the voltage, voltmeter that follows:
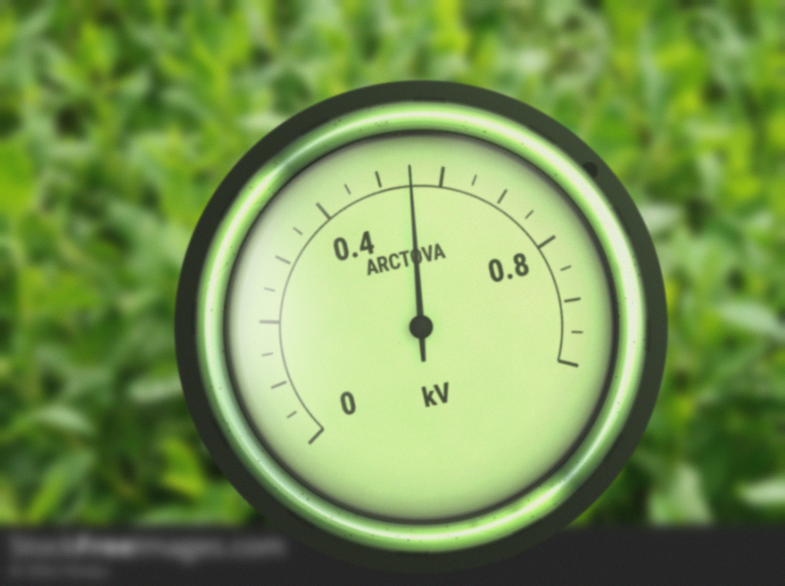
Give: 0.55 kV
